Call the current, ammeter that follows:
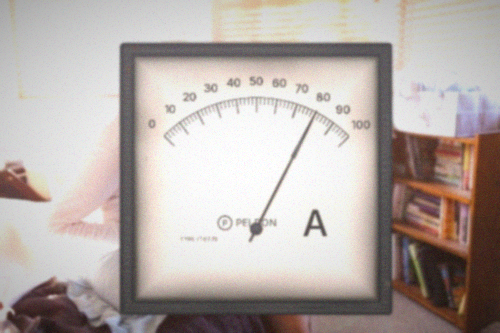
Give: 80 A
